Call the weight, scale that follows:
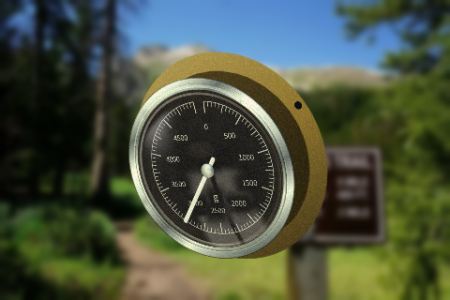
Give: 3000 g
